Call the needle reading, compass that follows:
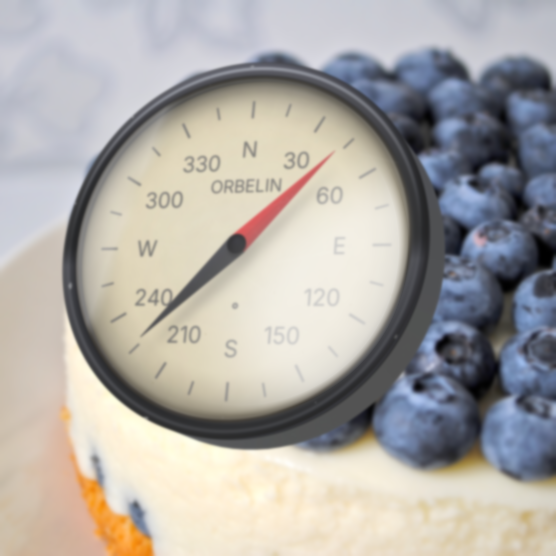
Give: 45 °
